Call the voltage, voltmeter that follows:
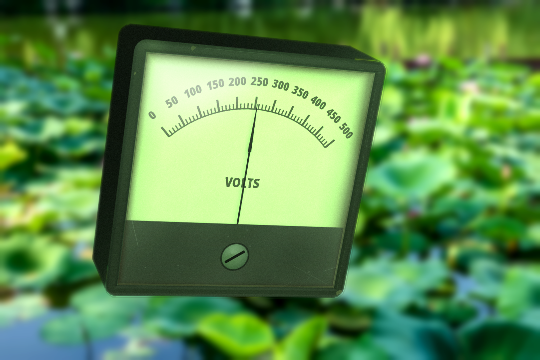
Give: 250 V
